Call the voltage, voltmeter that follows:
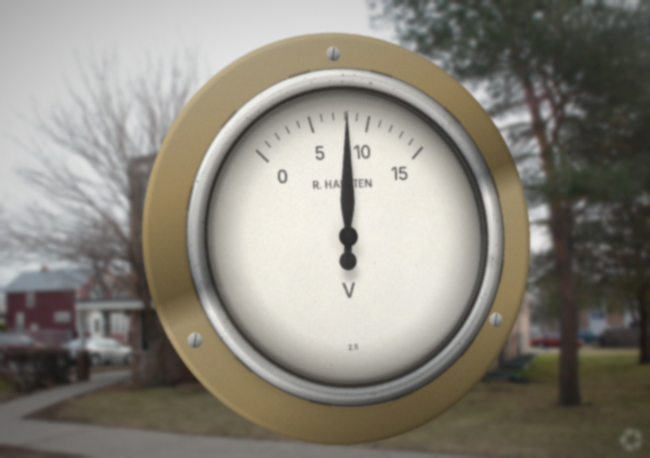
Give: 8 V
